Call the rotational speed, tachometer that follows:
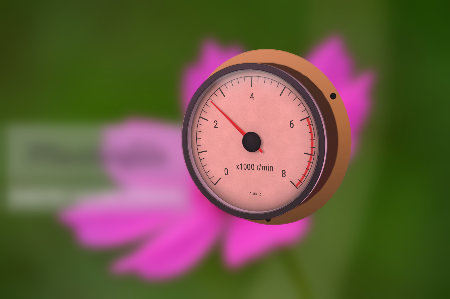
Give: 2600 rpm
